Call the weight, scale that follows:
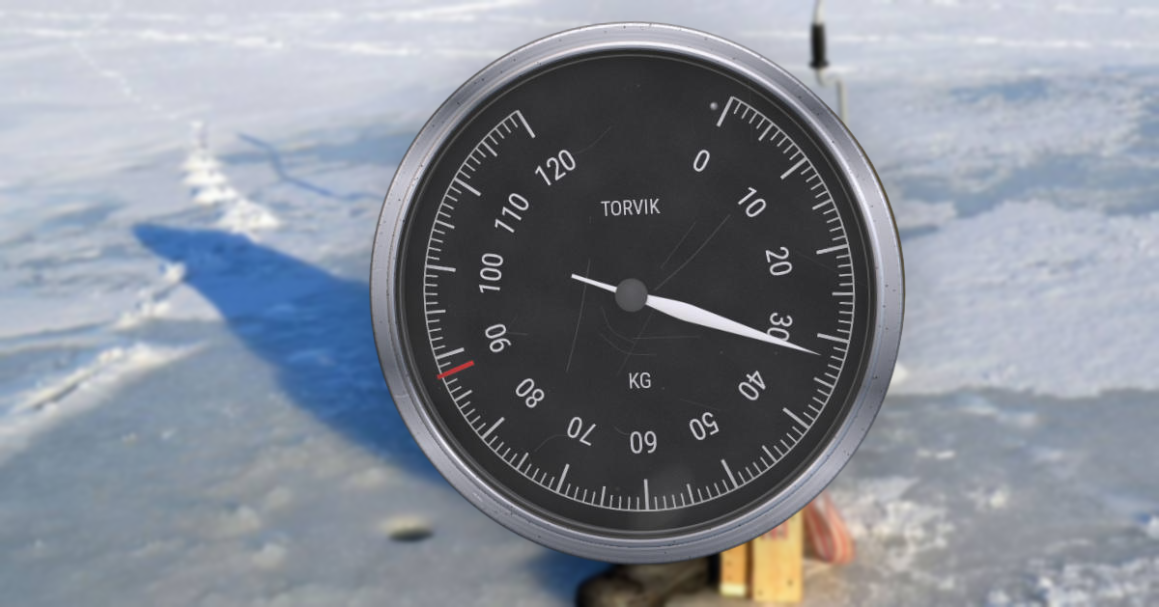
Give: 32 kg
